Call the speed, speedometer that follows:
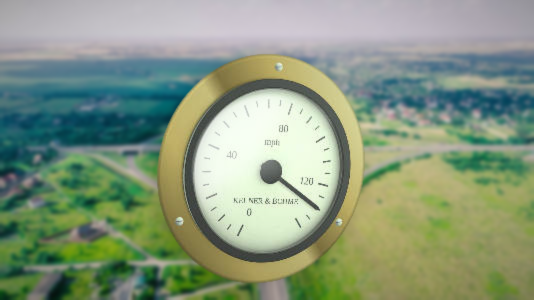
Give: 130 mph
